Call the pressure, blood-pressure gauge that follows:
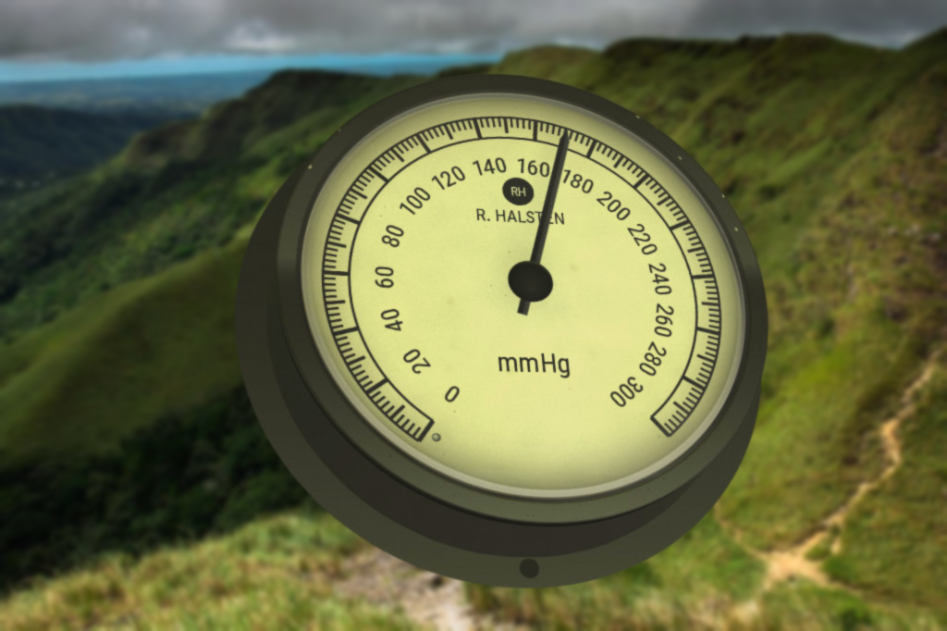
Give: 170 mmHg
